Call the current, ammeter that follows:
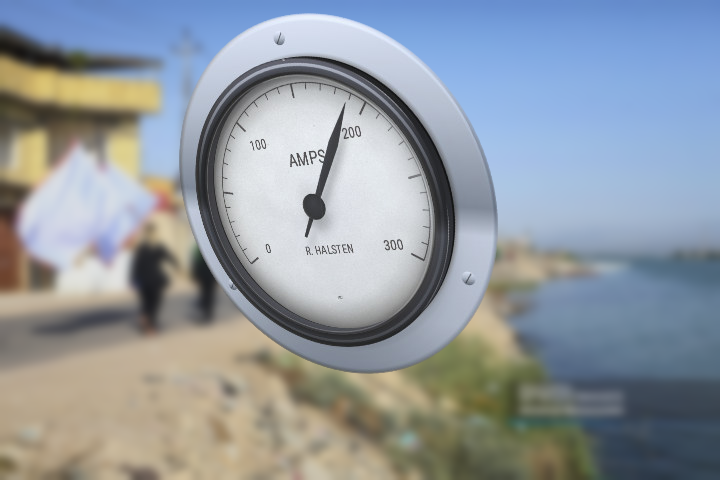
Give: 190 A
